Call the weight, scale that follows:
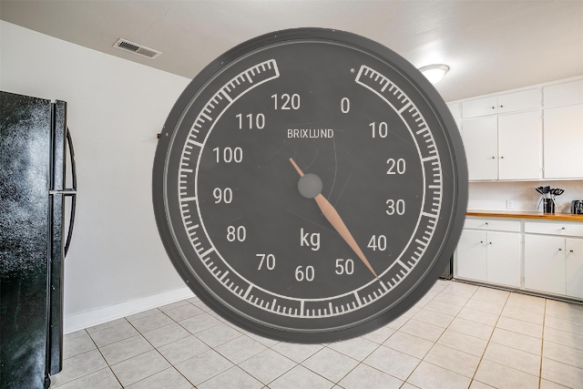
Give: 45 kg
